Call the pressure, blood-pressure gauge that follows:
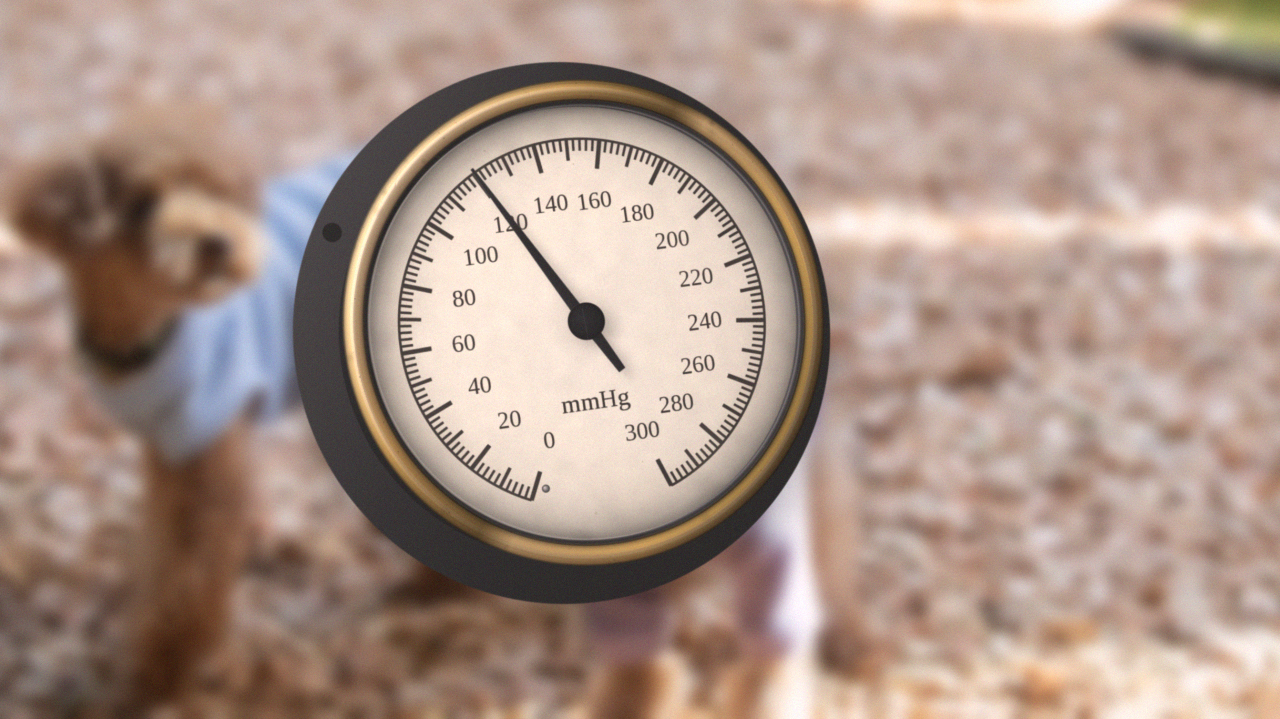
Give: 120 mmHg
